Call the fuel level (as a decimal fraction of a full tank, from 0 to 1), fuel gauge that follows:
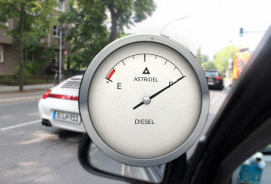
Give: 1
